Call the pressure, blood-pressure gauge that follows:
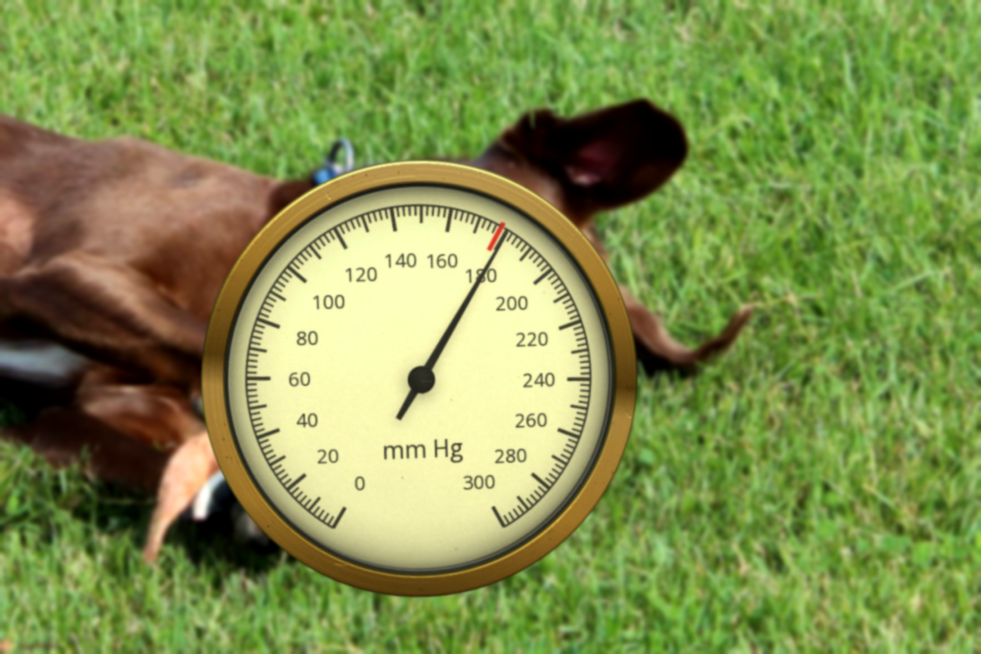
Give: 180 mmHg
